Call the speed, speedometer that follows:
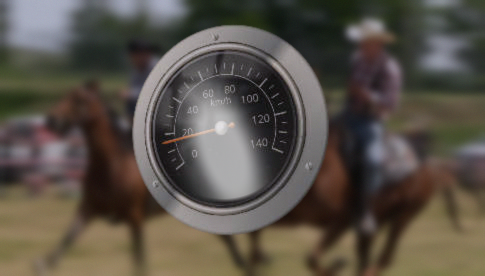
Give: 15 km/h
